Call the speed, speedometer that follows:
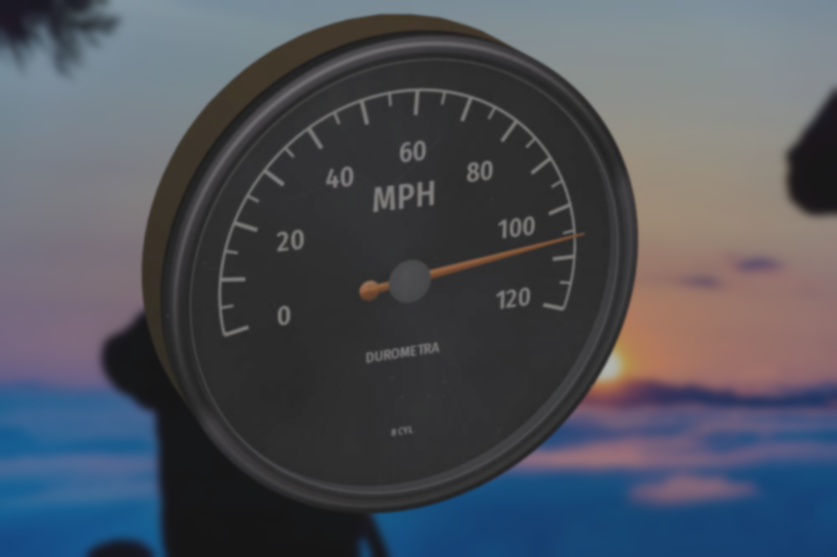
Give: 105 mph
